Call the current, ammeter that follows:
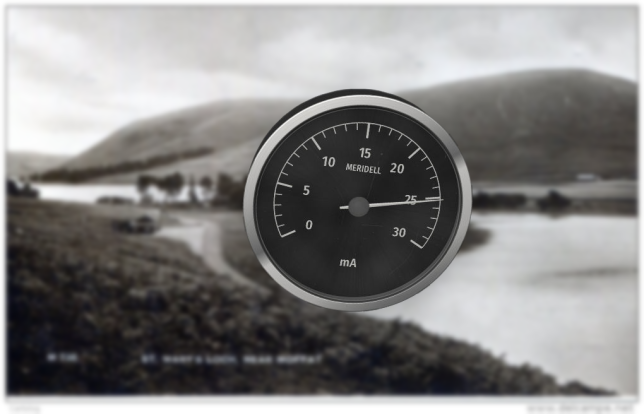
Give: 25 mA
